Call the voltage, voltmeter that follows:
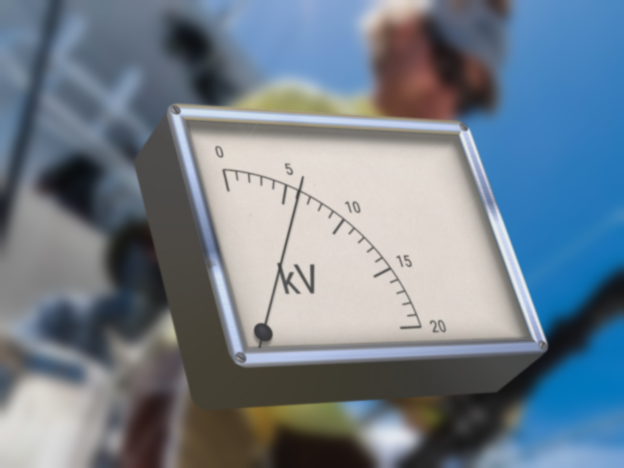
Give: 6 kV
